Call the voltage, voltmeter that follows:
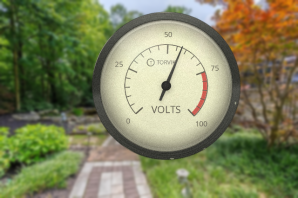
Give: 57.5 V
